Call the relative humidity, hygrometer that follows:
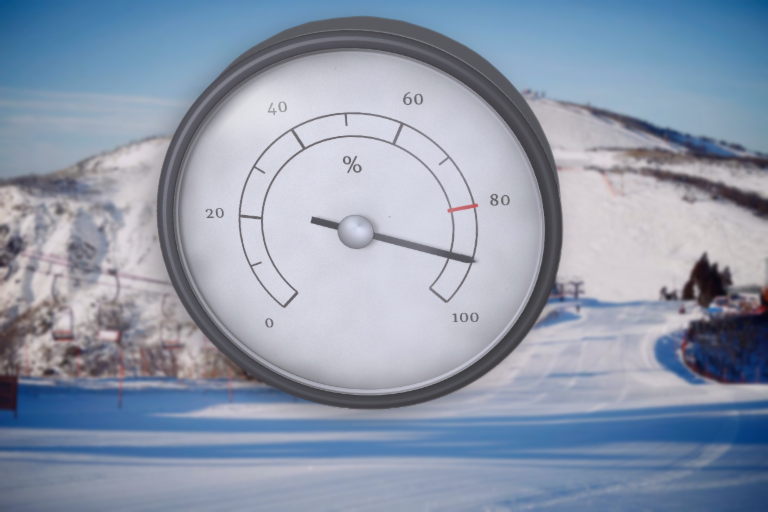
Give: 90 %
